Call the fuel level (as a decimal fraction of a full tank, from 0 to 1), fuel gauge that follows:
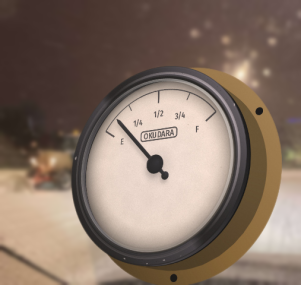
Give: 0.125
